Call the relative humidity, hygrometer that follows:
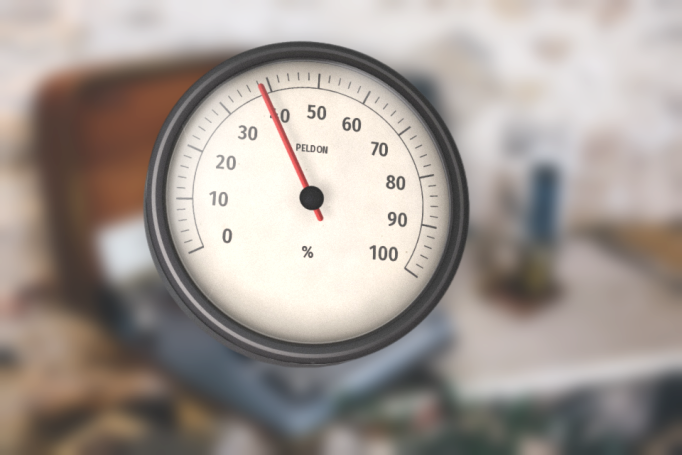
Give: 38 %
